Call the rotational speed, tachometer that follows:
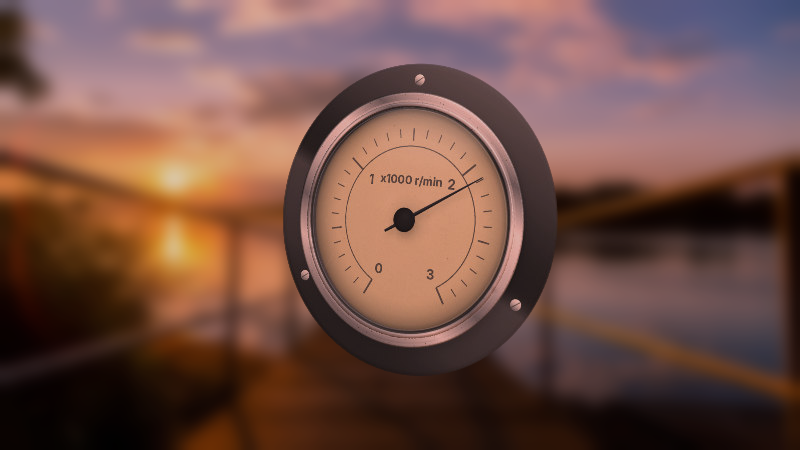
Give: 2100 rpm
